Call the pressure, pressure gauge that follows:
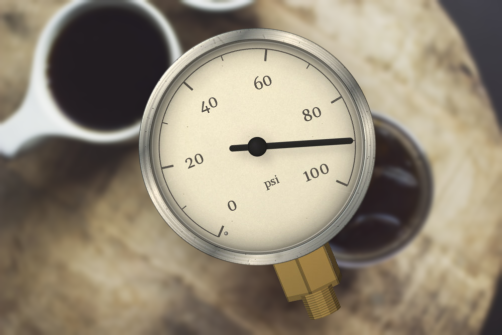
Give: 90 psi
